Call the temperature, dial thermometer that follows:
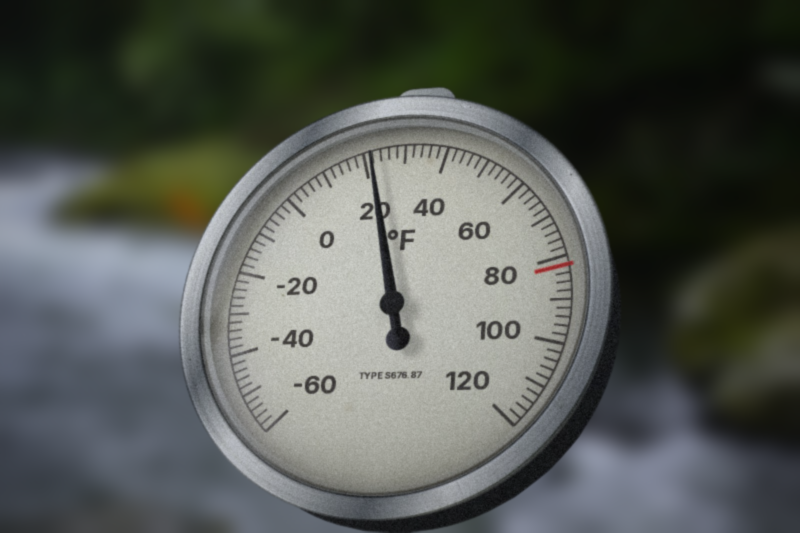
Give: 22 °F
